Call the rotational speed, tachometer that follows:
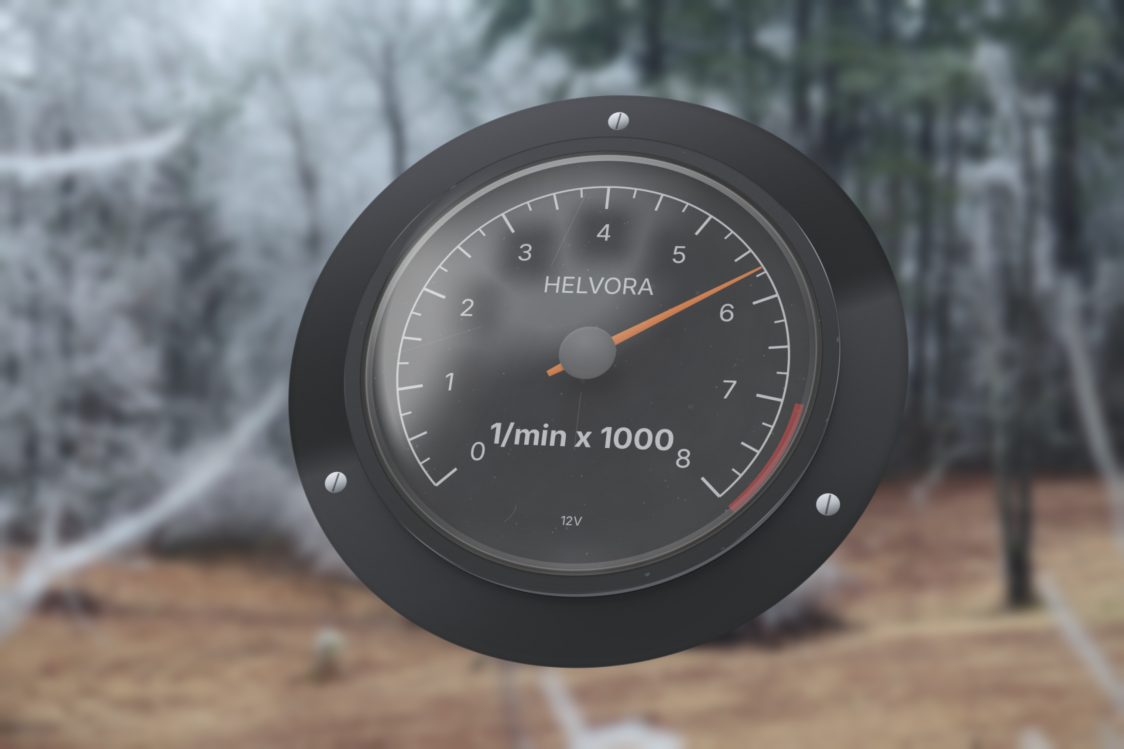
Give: 5750 rpm
